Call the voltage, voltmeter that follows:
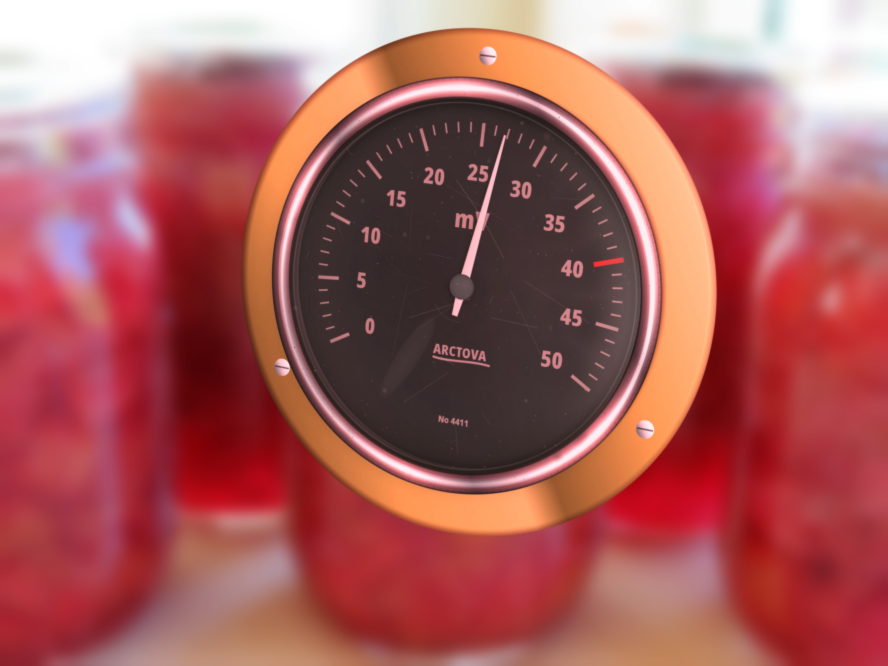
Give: 27 mV
